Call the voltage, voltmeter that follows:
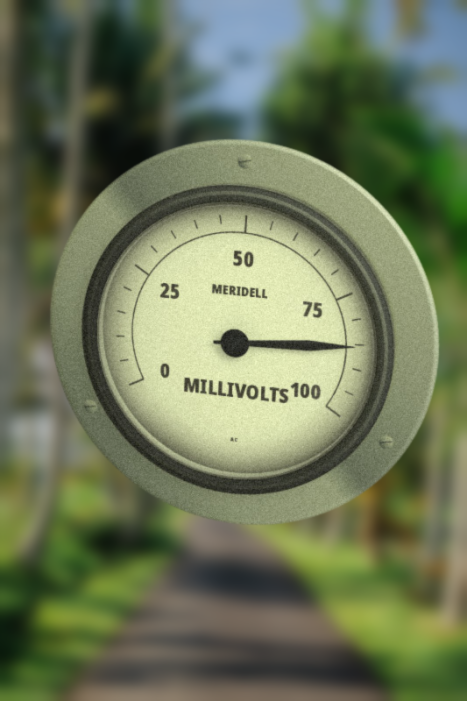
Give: 85 mV
